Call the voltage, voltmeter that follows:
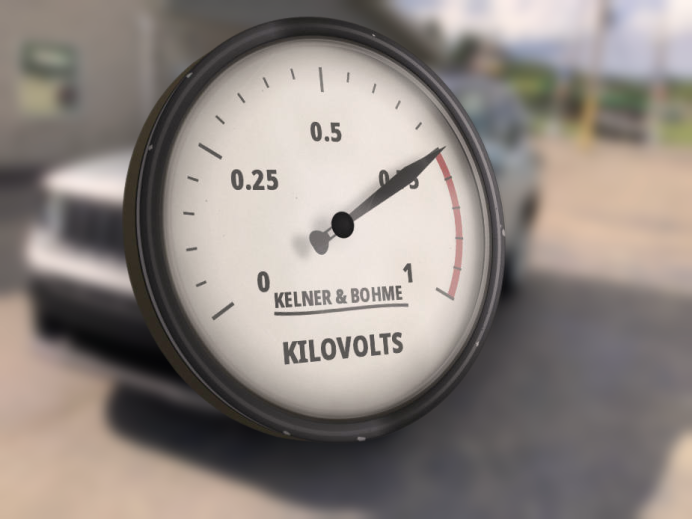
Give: 0.75 kV
